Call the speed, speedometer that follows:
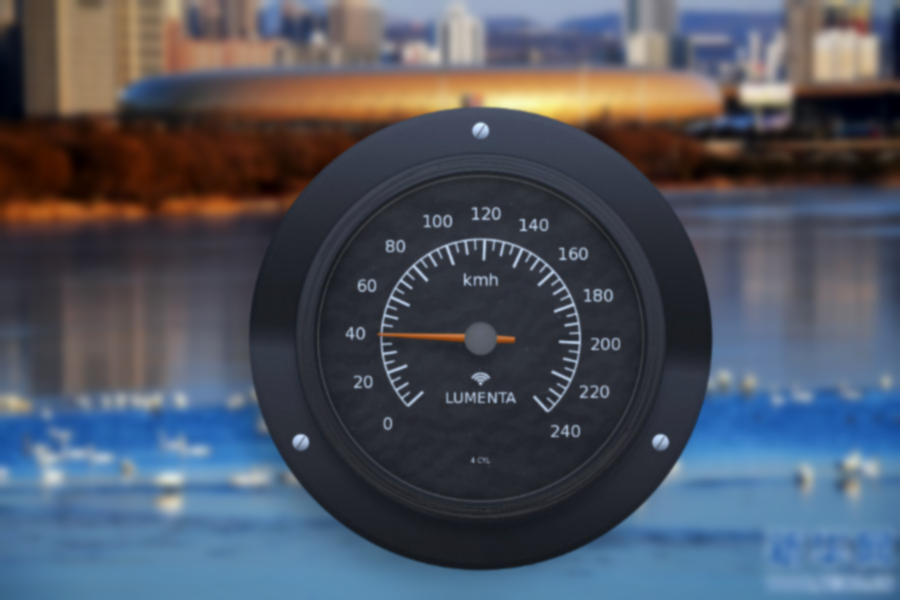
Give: 40 km/h
